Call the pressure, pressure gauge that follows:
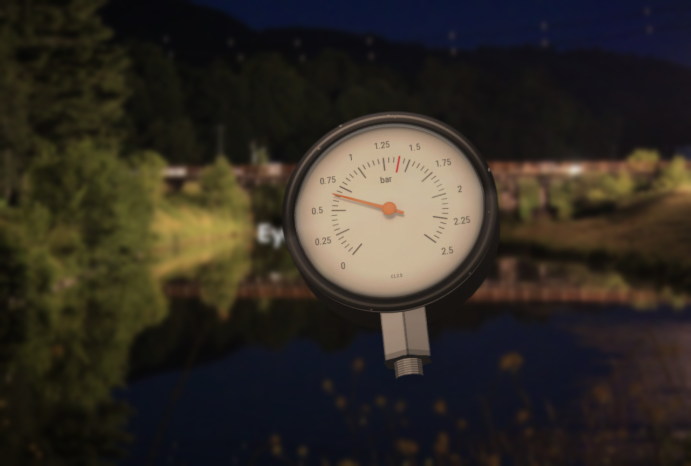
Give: 0.65 bar
